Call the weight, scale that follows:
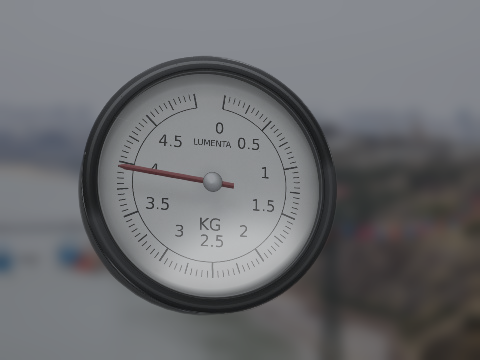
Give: 3.95 kg
